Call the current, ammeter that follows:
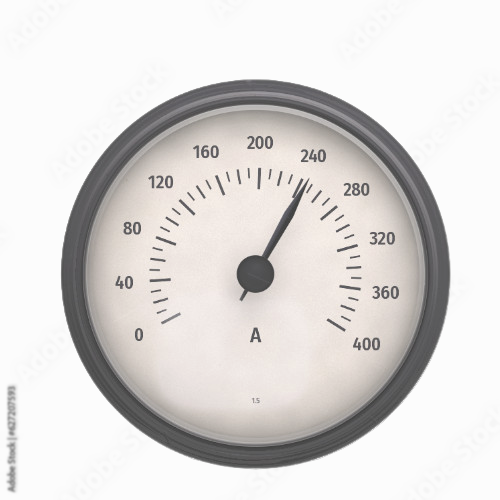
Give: 245 A
